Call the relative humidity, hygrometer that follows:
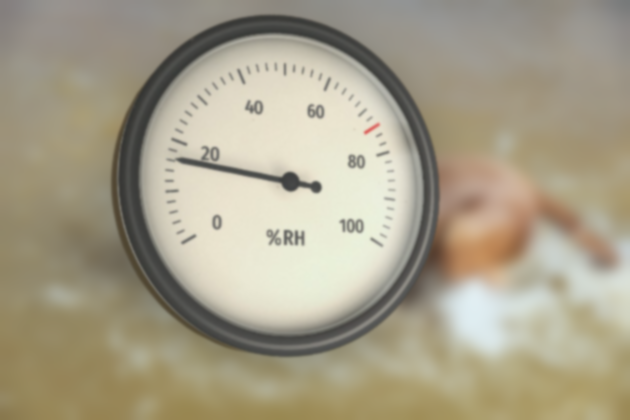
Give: 16 %
